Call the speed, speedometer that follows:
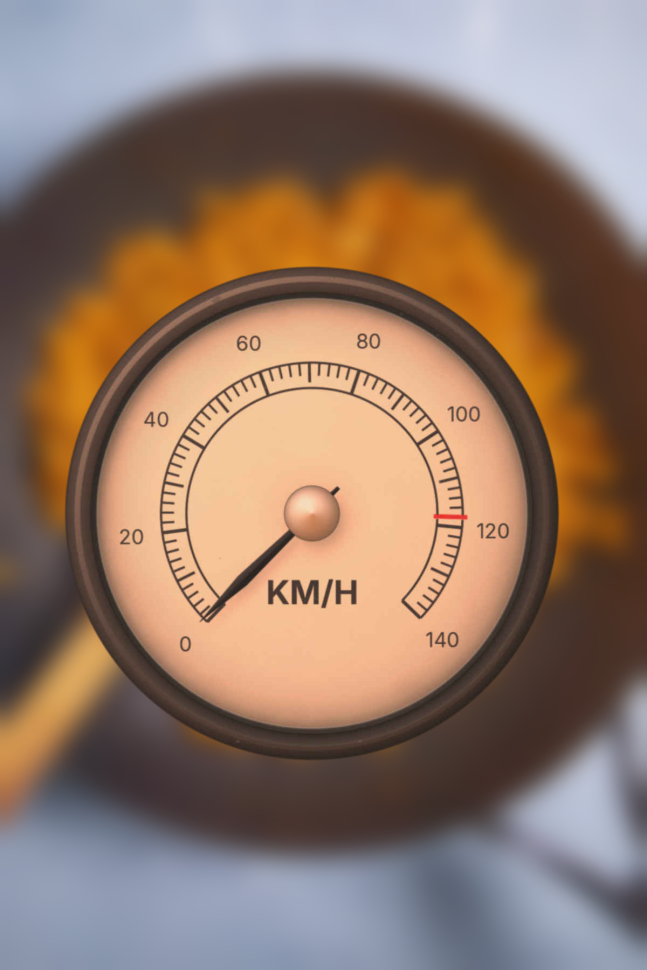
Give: 1 km/h
